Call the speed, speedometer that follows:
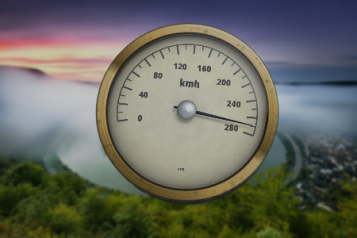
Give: 270 km/h
